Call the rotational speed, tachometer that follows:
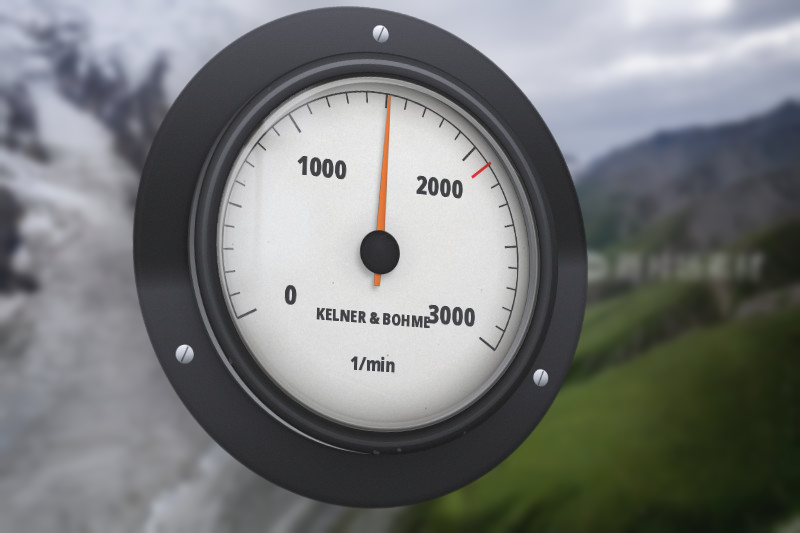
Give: 1500 rpm
